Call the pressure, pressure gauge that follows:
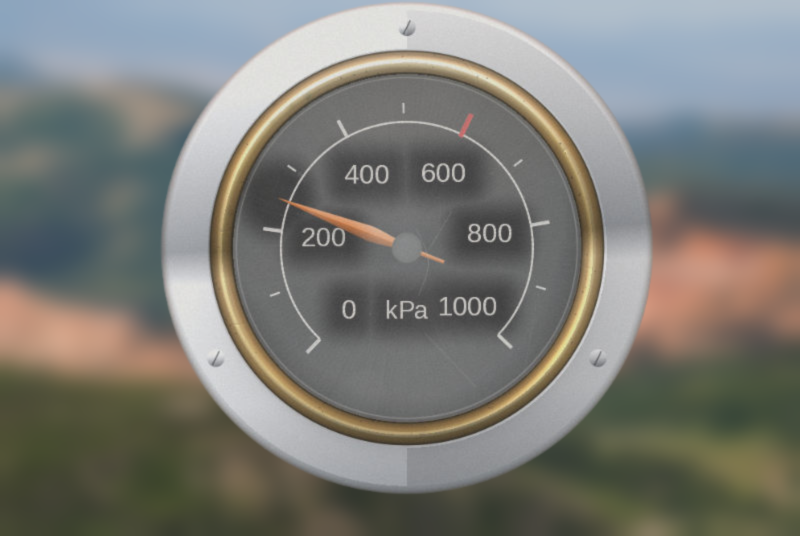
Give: 250 kPa
